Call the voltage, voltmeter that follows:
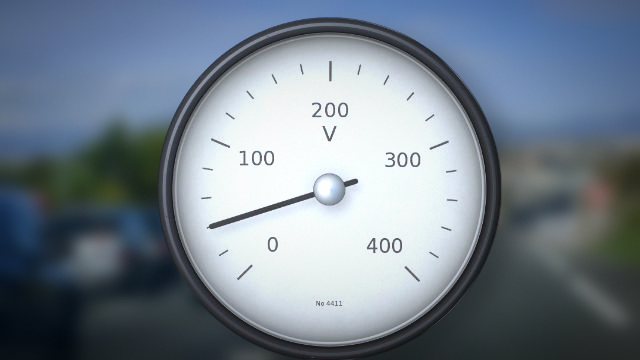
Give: 40 V
